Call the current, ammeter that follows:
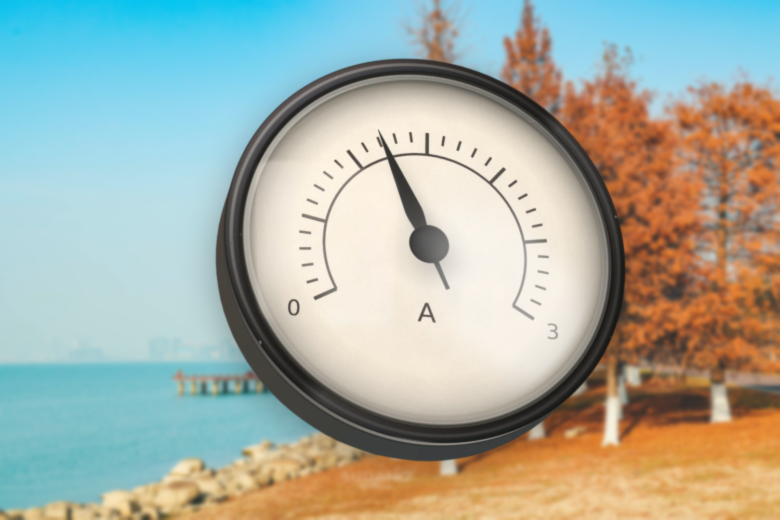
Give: 1.2 A
